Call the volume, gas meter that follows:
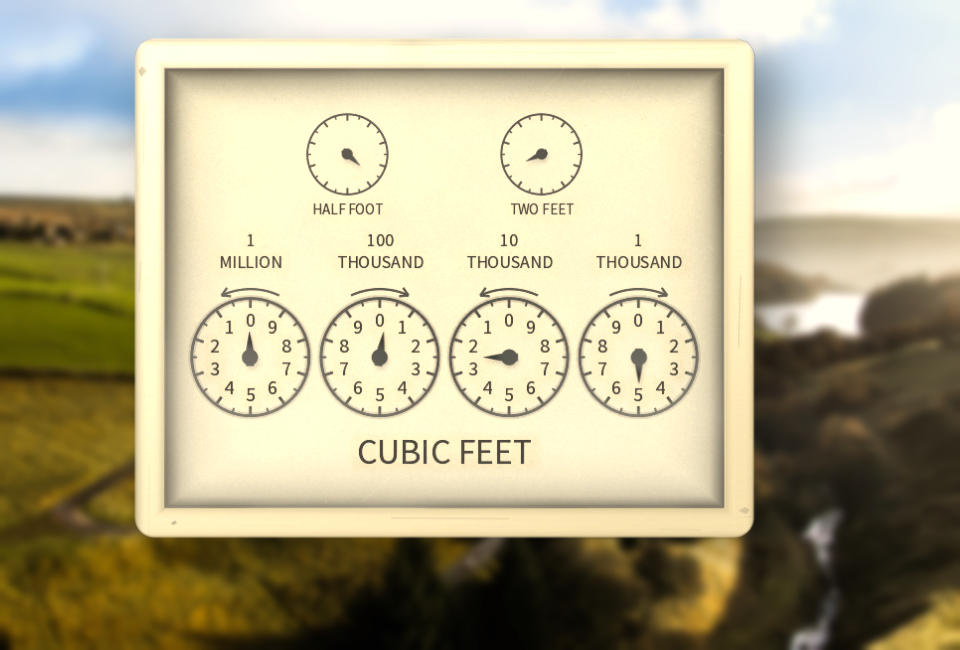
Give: 2500 ft³
